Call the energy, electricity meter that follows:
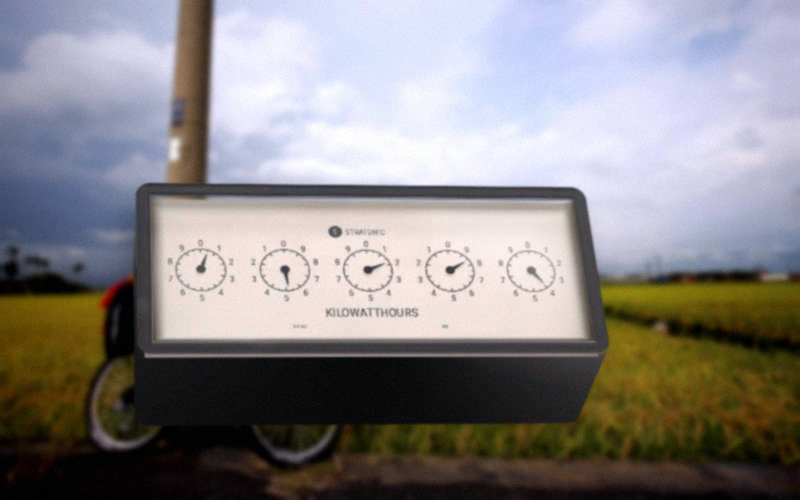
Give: 5184 kWh
